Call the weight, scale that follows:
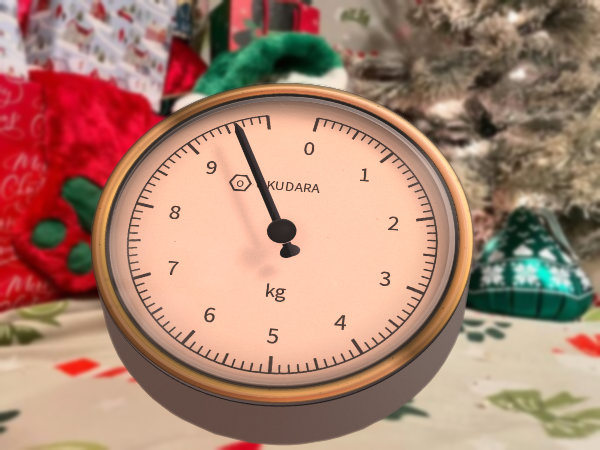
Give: 9.6 kg
